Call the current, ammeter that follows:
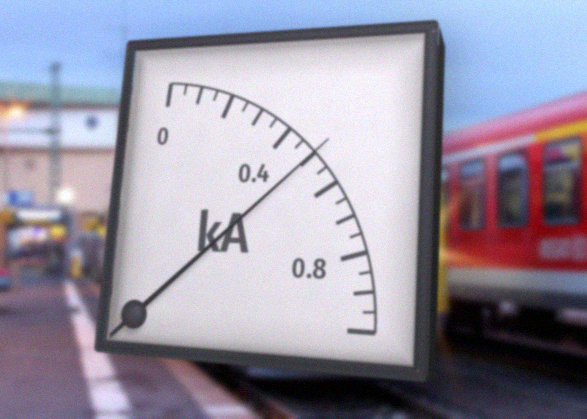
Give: 0.5 kA
